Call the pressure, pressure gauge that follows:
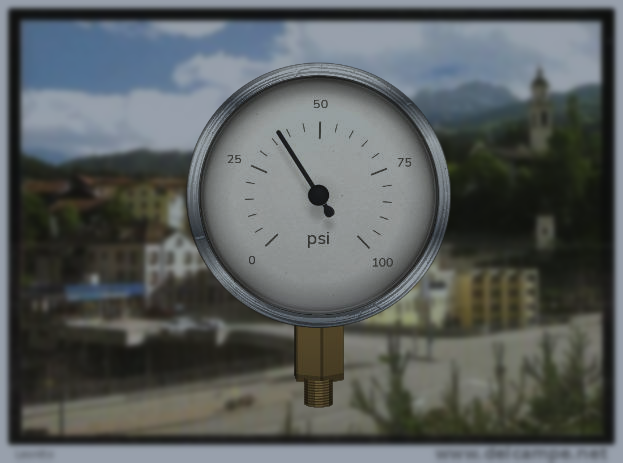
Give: 37.5 psi
